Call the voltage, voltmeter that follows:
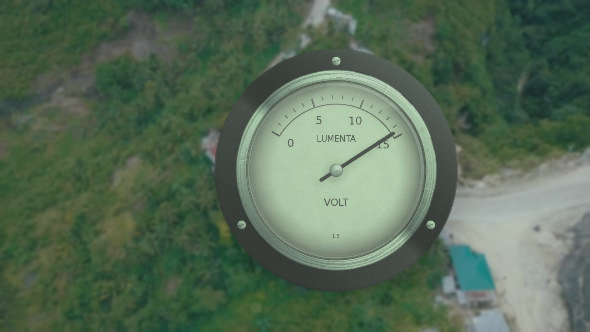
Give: 14.5 V
